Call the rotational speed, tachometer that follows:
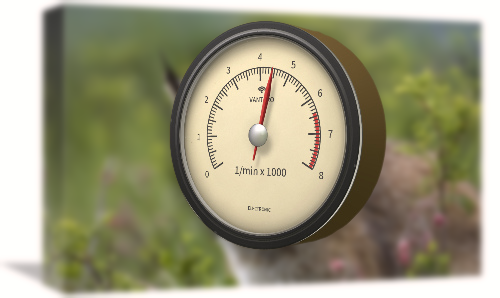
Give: 4500 rpm
